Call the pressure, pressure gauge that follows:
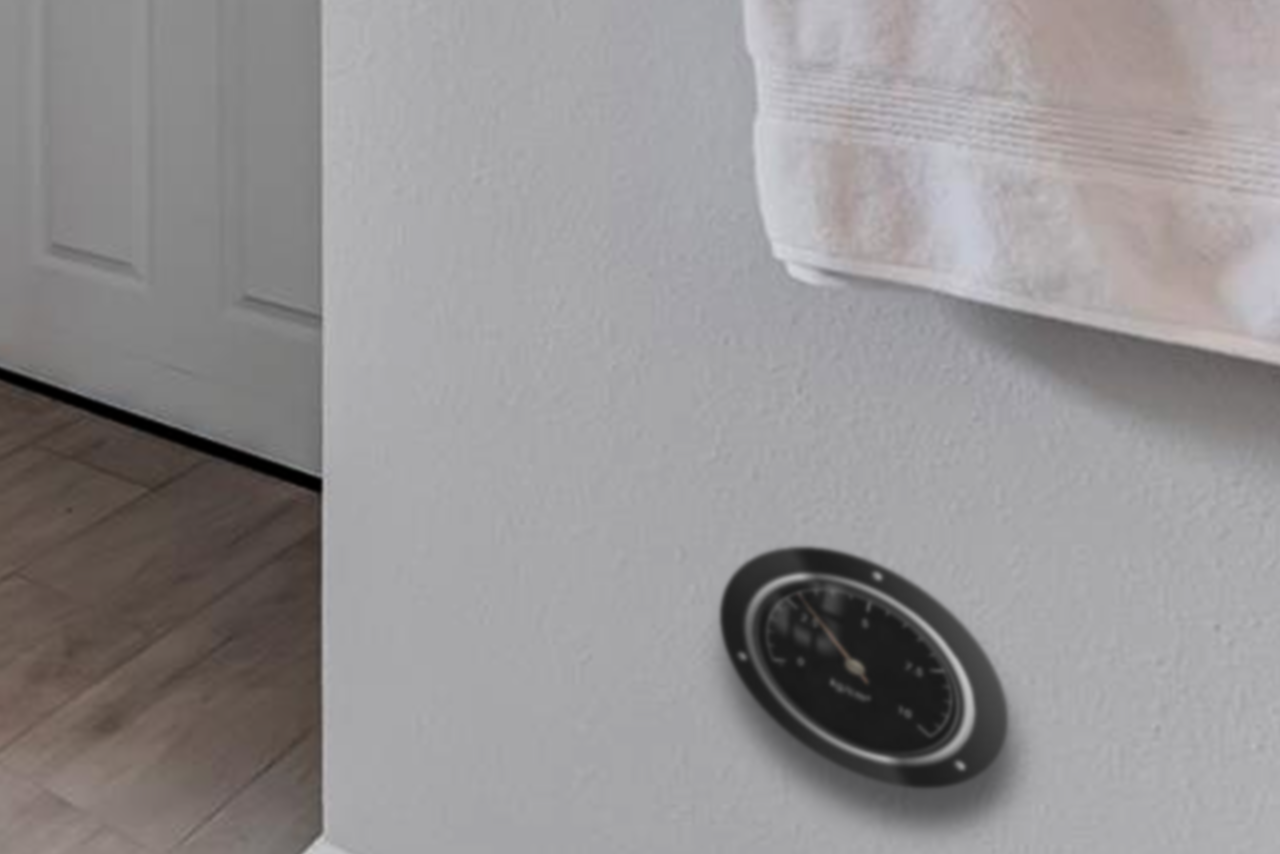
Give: 3 kg/cm²
